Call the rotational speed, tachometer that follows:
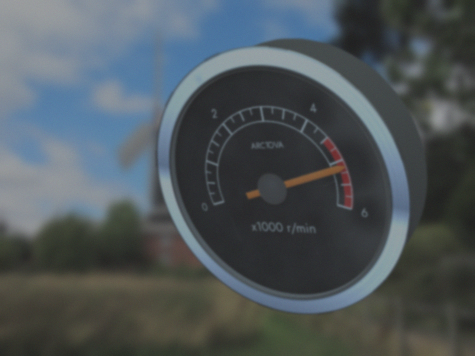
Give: 5125 rpm
